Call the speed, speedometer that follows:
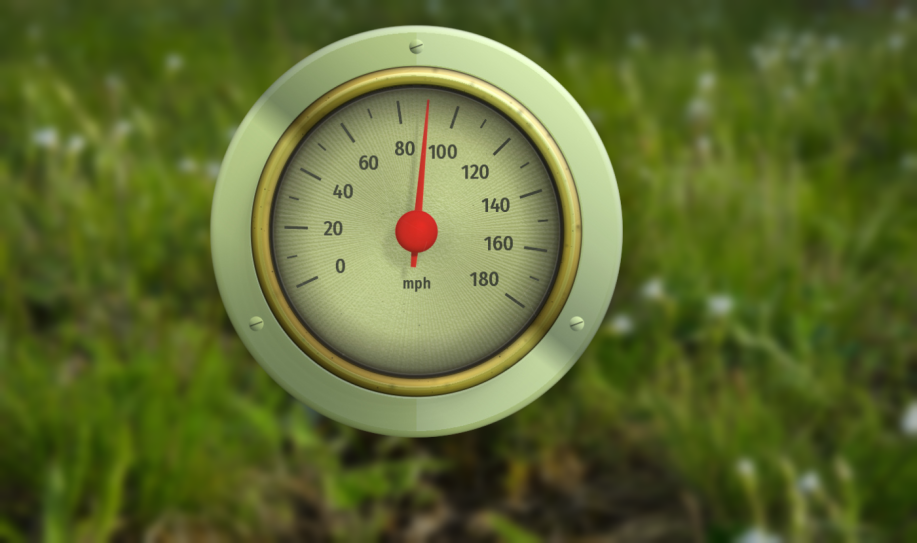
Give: 90 mph
